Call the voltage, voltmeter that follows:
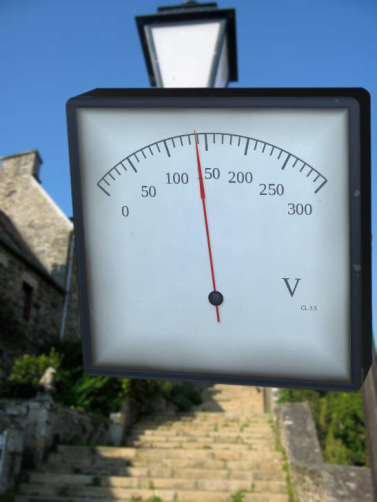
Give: 140 V
